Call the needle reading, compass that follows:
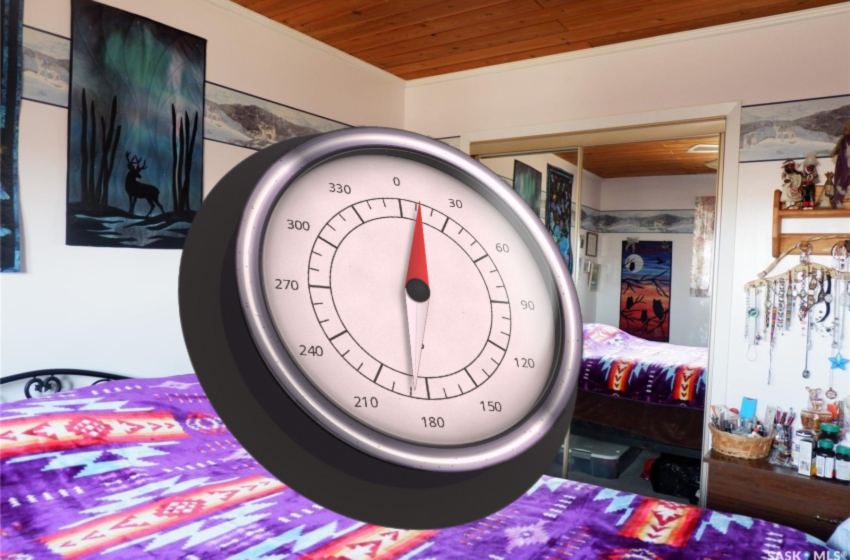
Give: 10 °
